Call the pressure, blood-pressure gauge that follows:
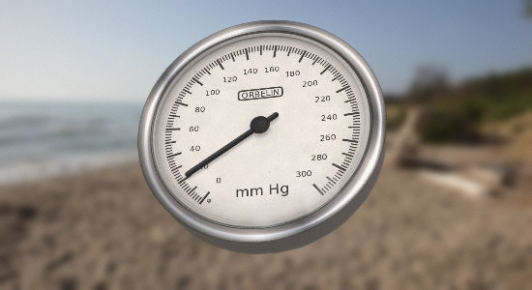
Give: 20 mmHg
